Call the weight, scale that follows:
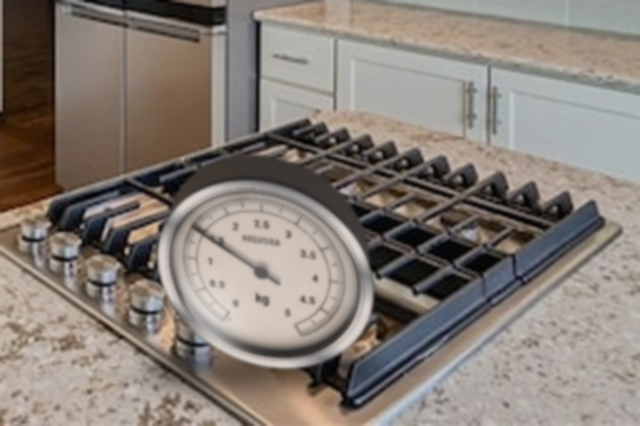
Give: 1.5 kg
